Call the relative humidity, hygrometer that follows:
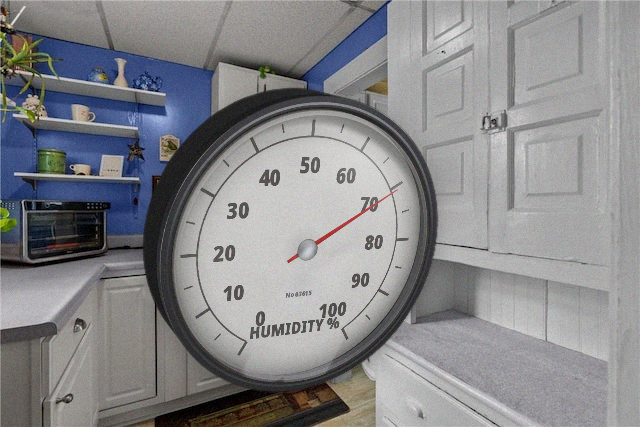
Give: 70 %
